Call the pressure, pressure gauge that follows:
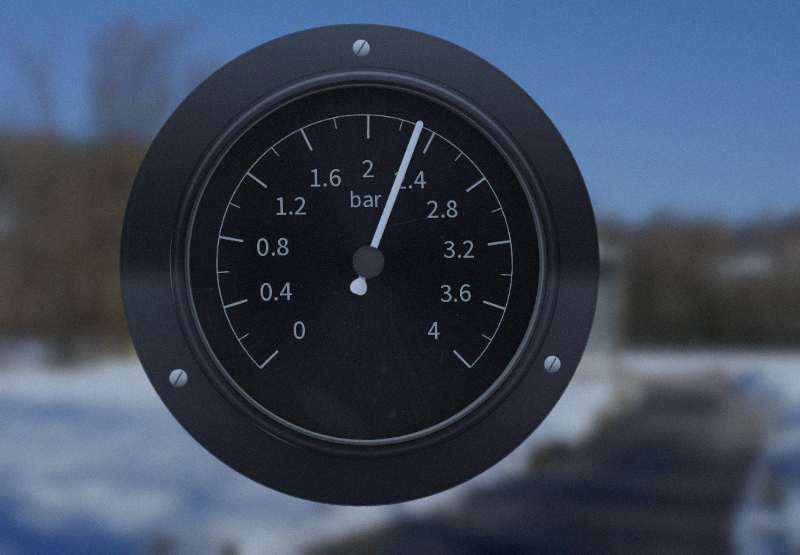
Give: 2.3 bar
